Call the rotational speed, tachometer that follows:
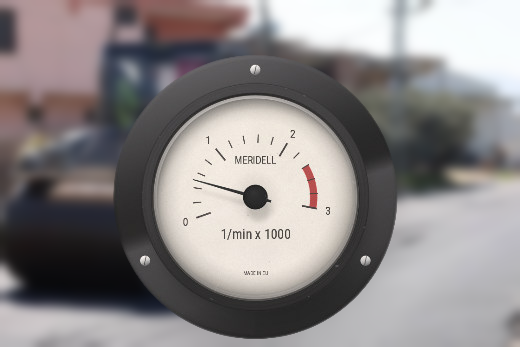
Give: 500 rpm
